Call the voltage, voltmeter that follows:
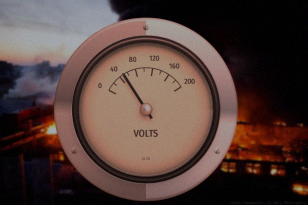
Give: 50 V
